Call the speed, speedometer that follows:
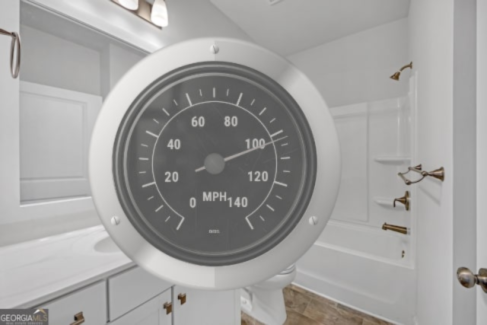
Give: 102.5 mph
